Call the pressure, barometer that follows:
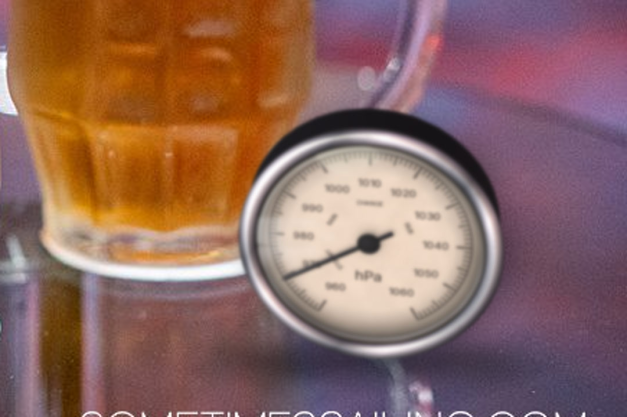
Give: 970 hPa
